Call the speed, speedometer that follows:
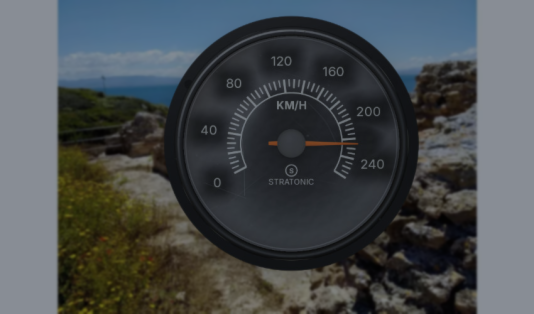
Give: 225 km/h
